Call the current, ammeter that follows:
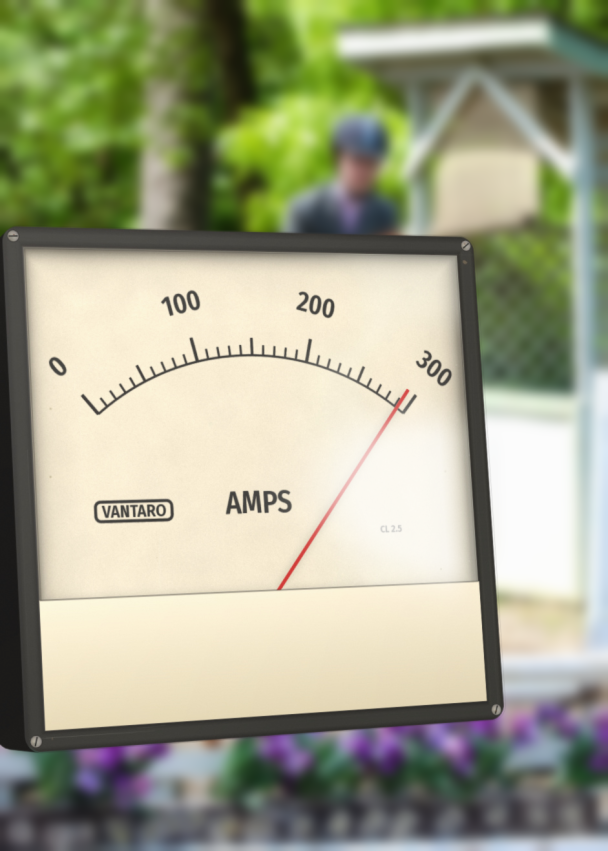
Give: 290 A
